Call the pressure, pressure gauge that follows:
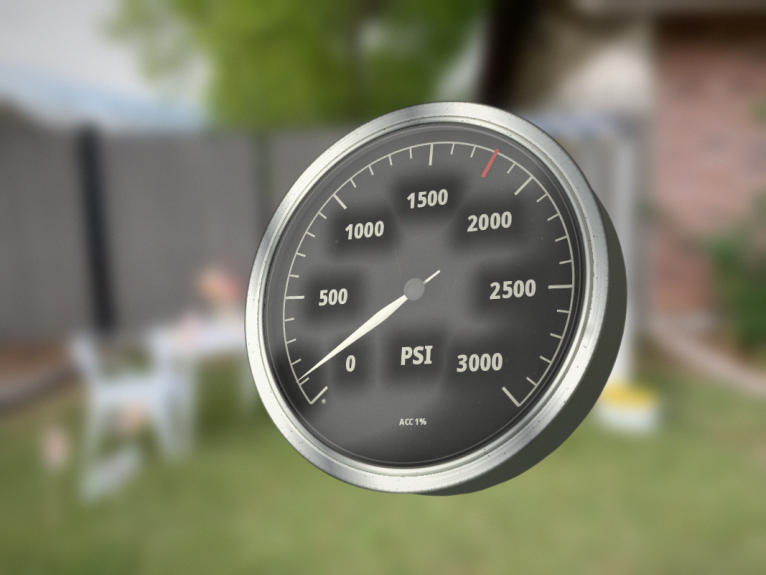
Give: 100 psi
